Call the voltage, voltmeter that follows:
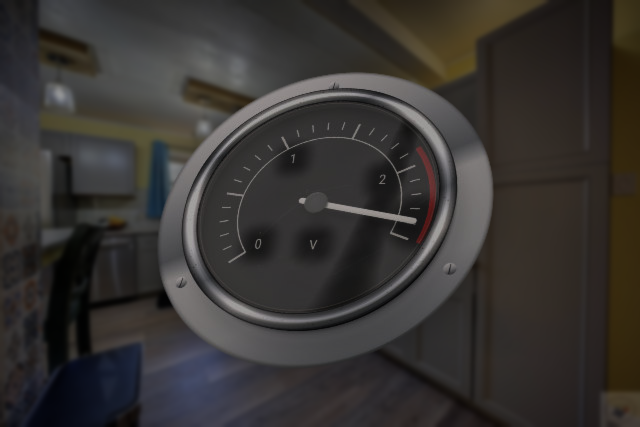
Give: 2.4 V
